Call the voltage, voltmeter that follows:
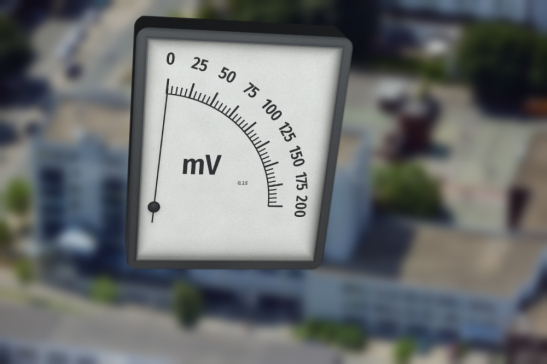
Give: 0 mV
